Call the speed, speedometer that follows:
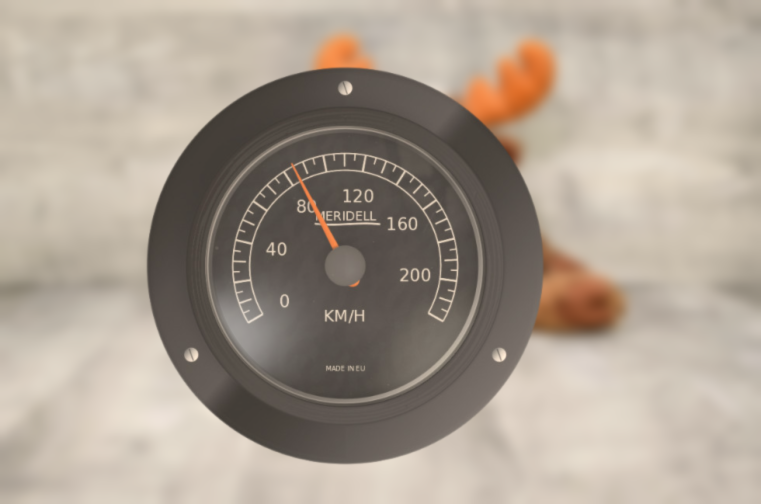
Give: 85 km/h
